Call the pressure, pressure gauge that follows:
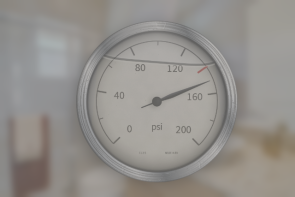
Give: 150 psi
